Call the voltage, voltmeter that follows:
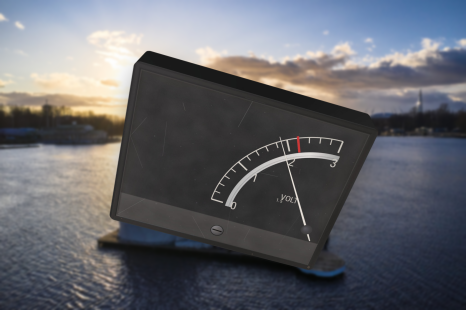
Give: 1.9 V
